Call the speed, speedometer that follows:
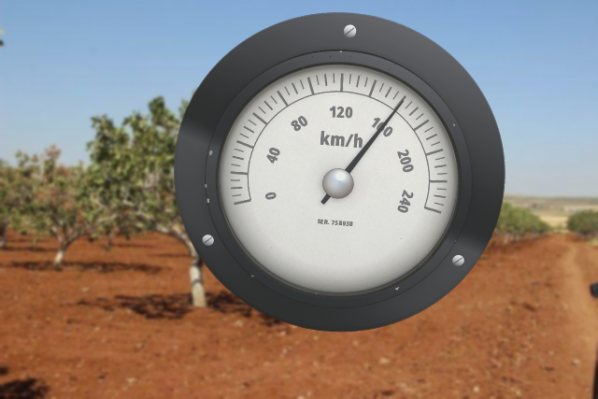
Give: 160 km/h
